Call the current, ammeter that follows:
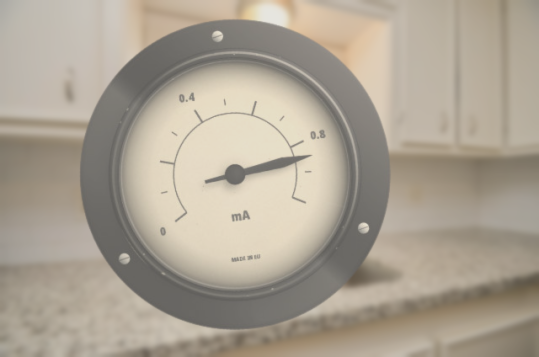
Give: 0.85 mA
